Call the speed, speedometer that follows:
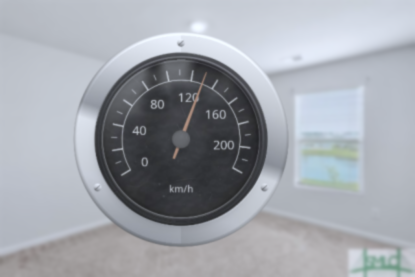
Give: 130 km/h
